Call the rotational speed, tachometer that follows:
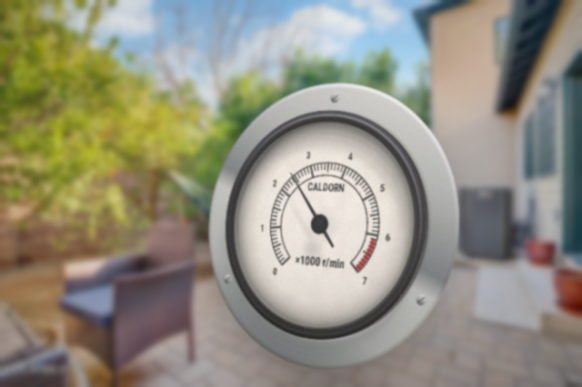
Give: 2500 rpm
